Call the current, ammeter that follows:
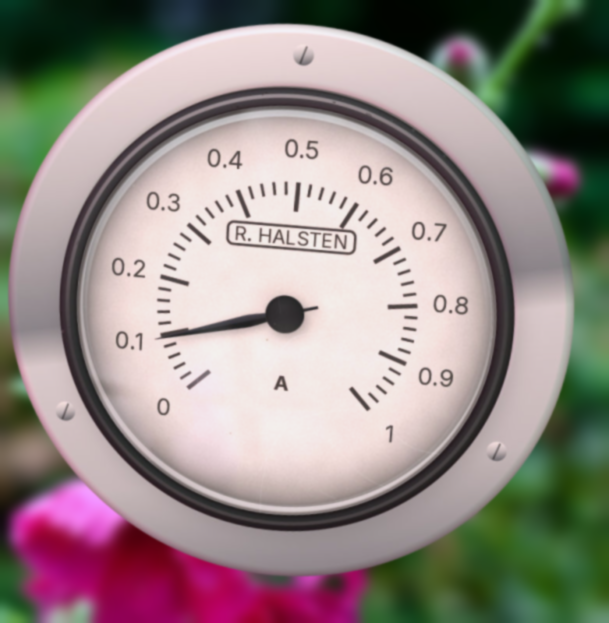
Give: 0.1 A
